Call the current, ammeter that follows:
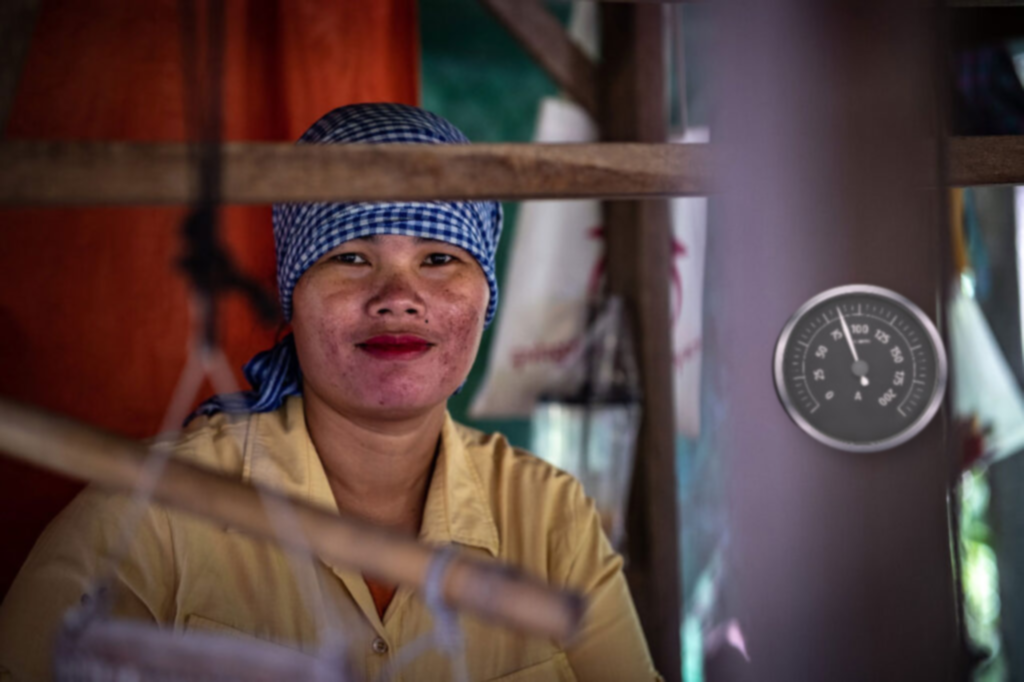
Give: 85 A
